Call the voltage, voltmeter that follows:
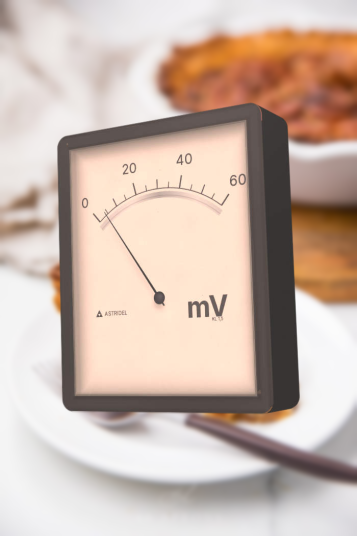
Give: 5 mV
